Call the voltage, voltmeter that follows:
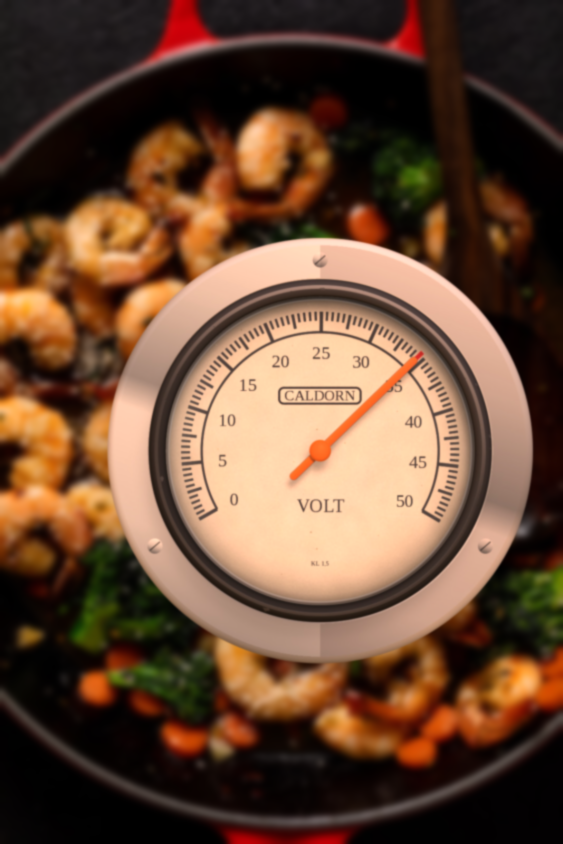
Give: 34.5 V
